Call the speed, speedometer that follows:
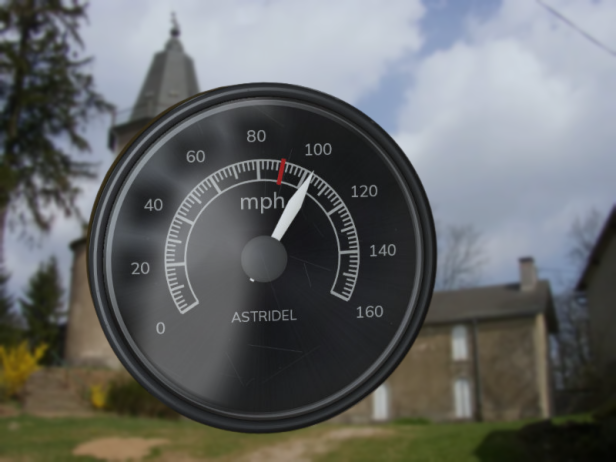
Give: 102 mph
